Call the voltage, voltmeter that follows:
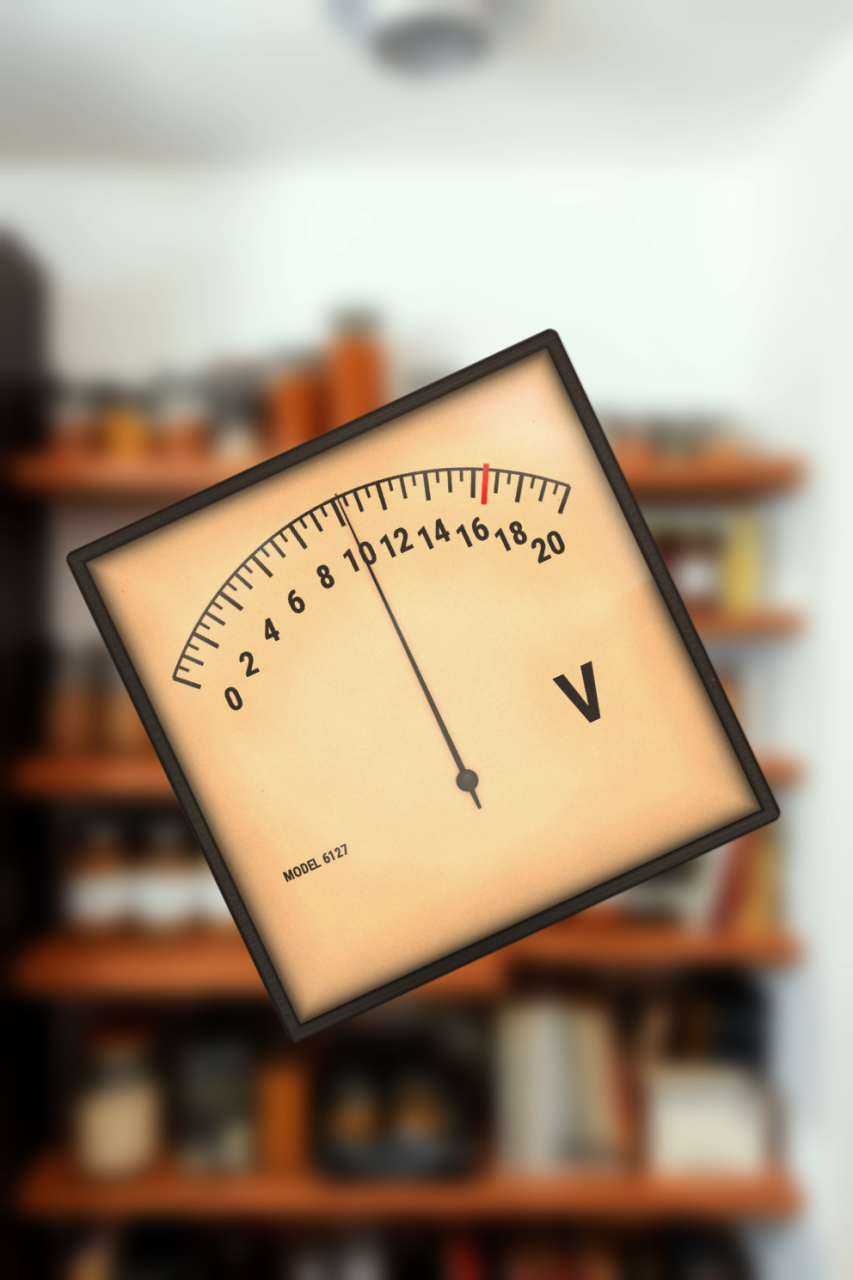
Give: 10.25 V
